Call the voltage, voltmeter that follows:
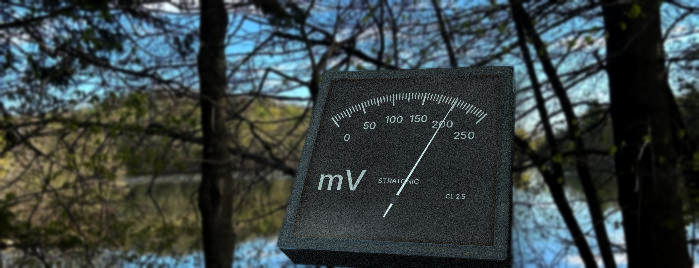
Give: 200 mV
